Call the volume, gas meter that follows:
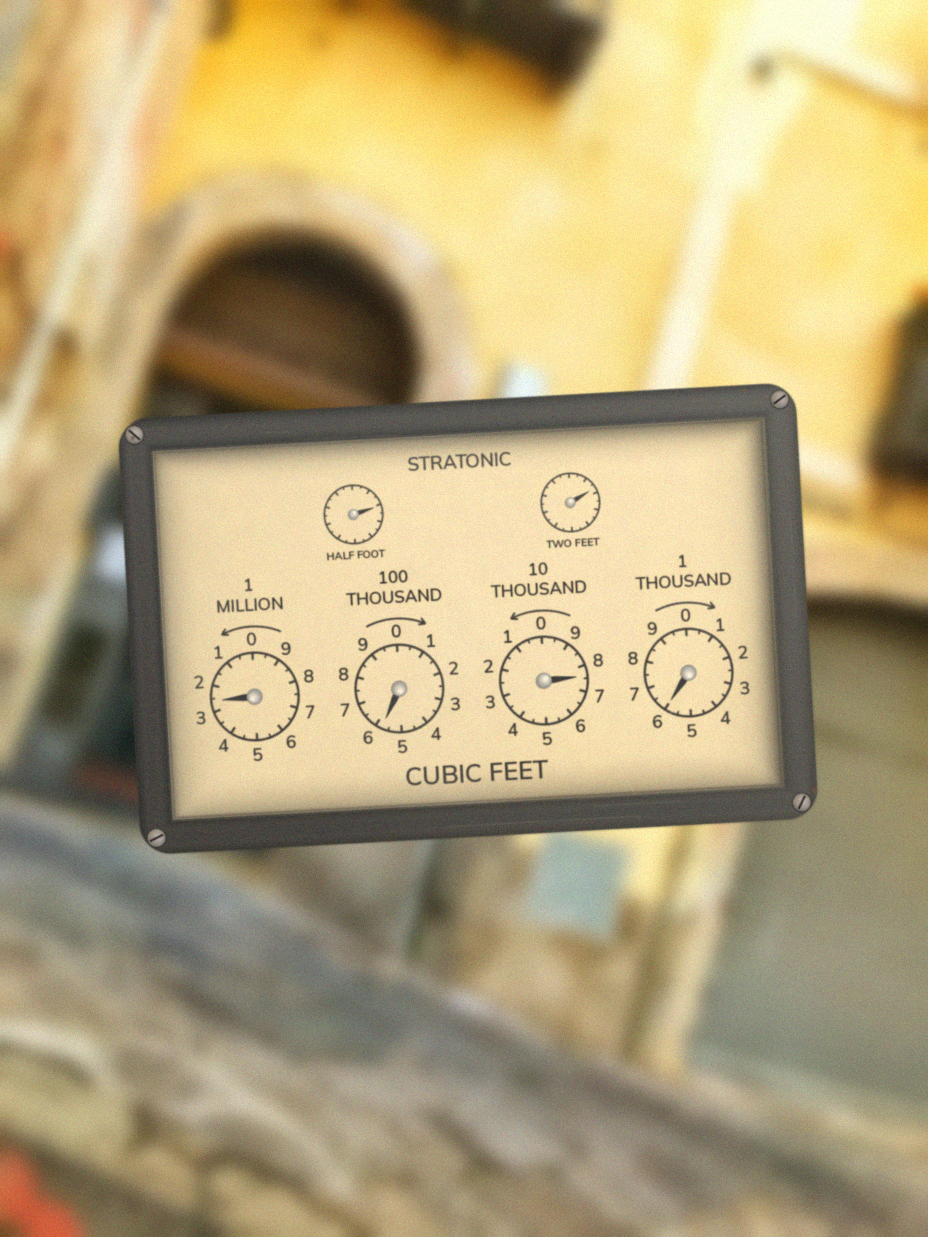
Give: 257600 ft³
